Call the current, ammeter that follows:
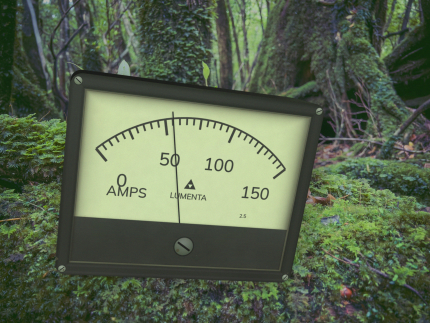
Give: 55 A
